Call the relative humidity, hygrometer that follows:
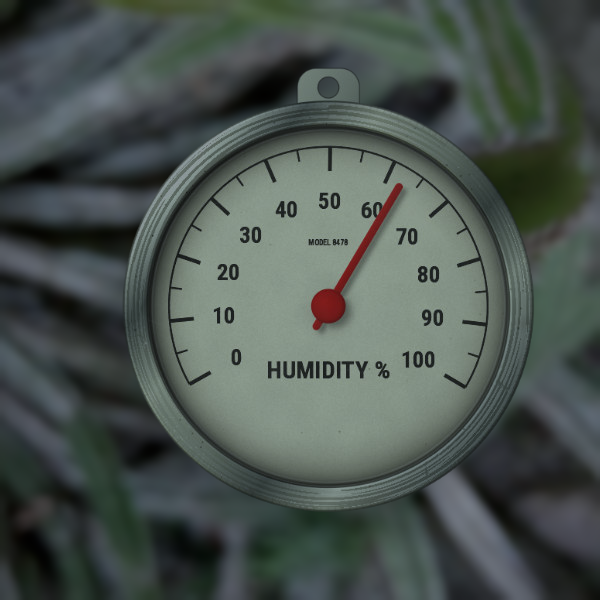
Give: 62.5 %
